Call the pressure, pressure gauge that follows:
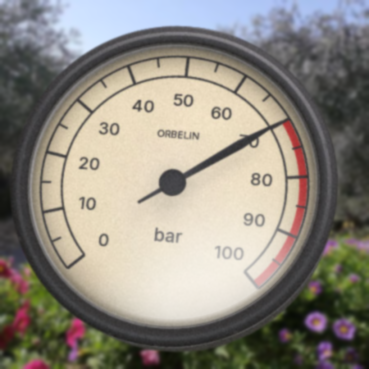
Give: 70 bar
